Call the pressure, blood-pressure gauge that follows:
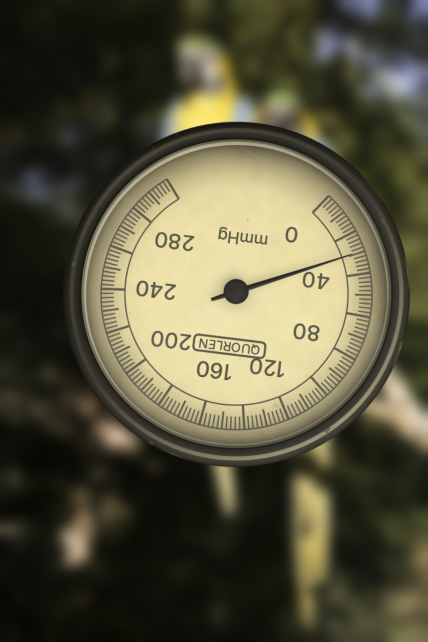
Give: 30 mmHg
